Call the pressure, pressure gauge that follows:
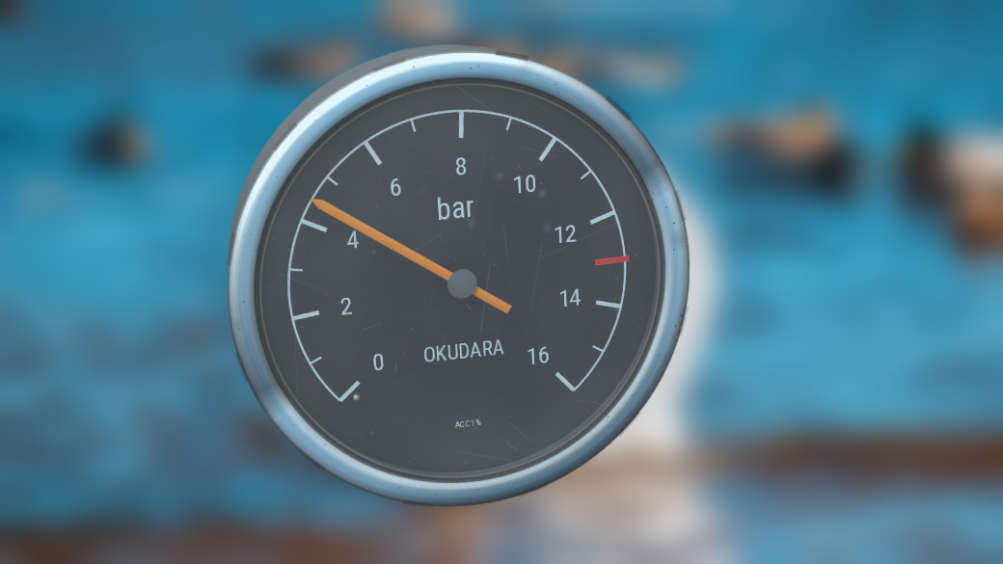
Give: 4.5 bar
